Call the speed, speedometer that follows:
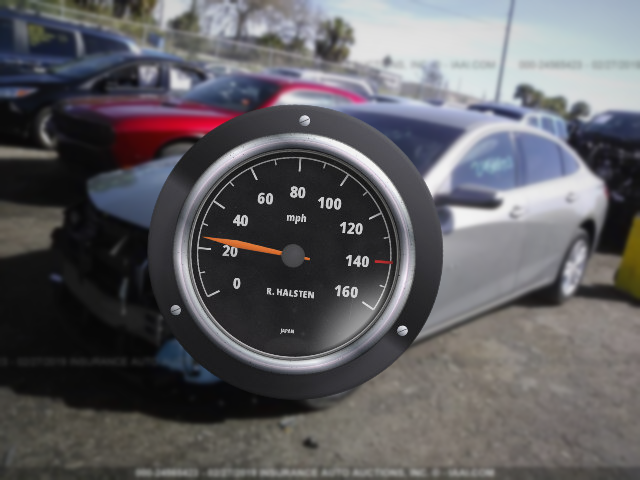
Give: 25 mph
